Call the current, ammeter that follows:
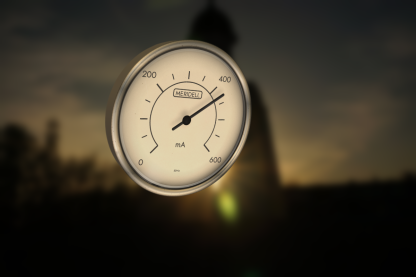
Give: 425 mA
